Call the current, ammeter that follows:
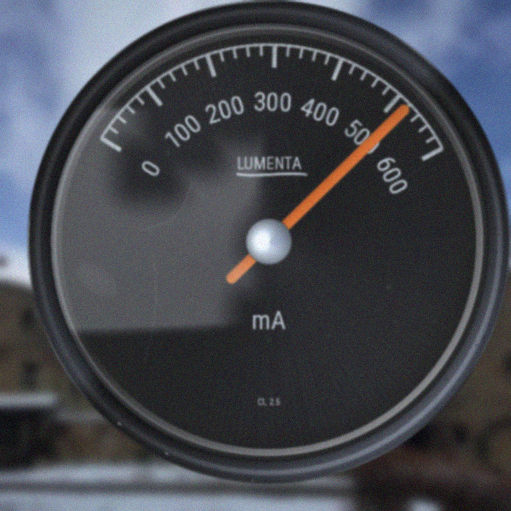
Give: 520 mA
